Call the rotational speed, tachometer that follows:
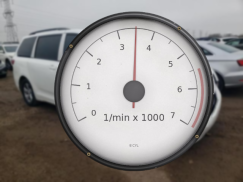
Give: 3500 rpm
